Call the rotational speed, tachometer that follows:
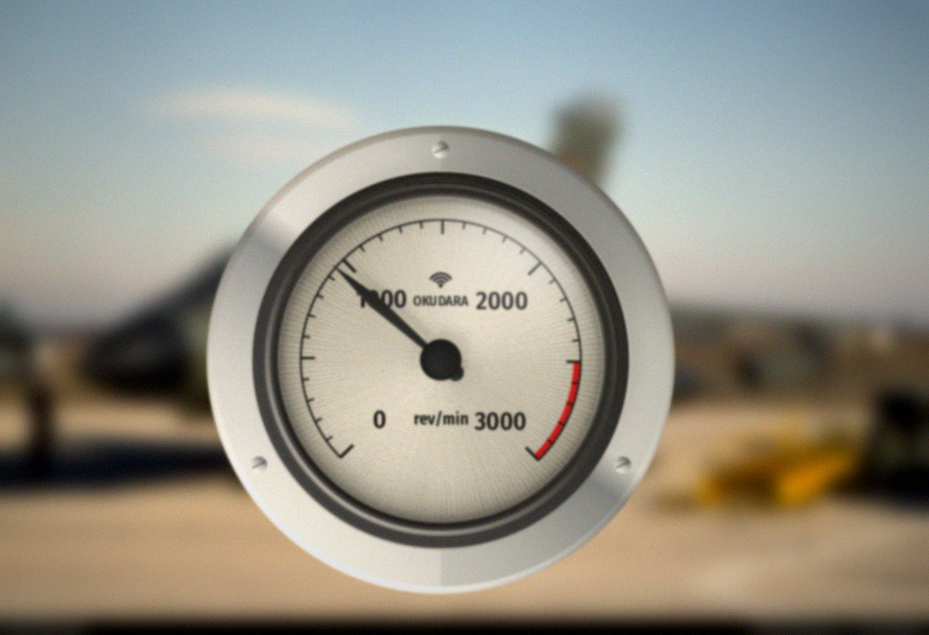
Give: 950 rpm
